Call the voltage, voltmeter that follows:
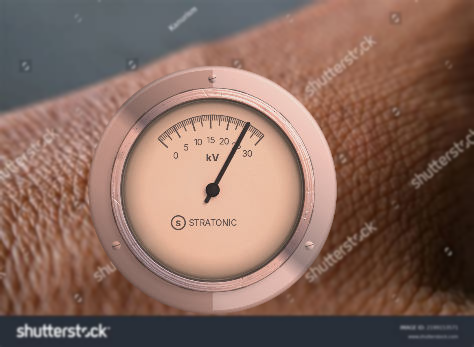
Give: 25 kV
